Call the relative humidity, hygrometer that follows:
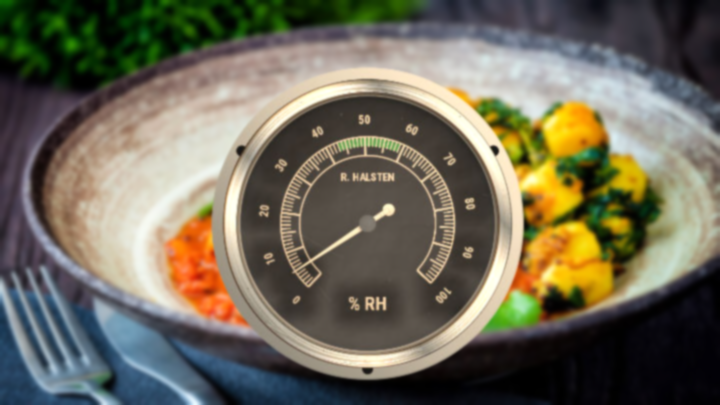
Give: 5 %
